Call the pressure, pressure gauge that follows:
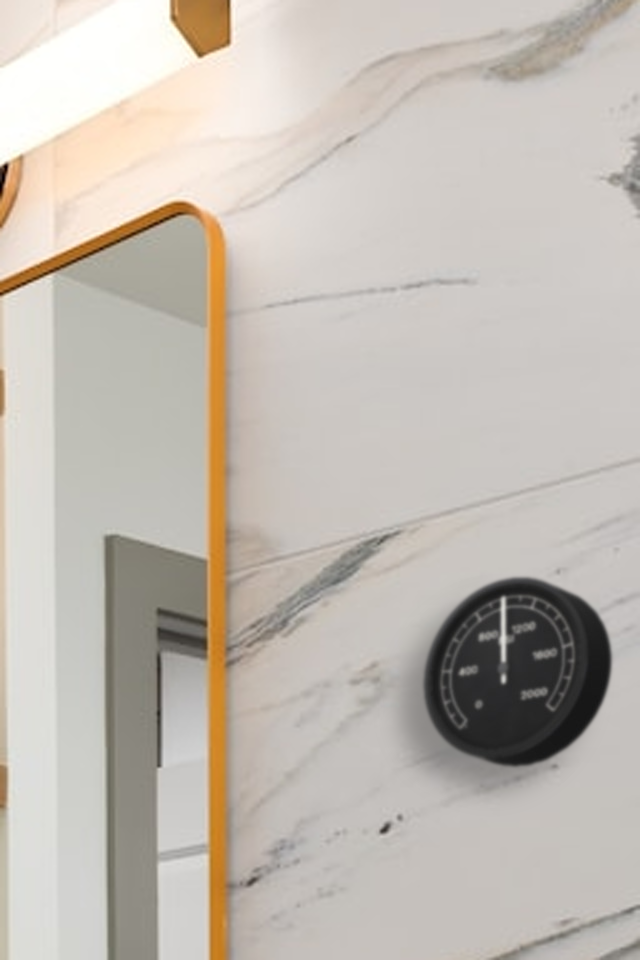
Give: 1000 psi
